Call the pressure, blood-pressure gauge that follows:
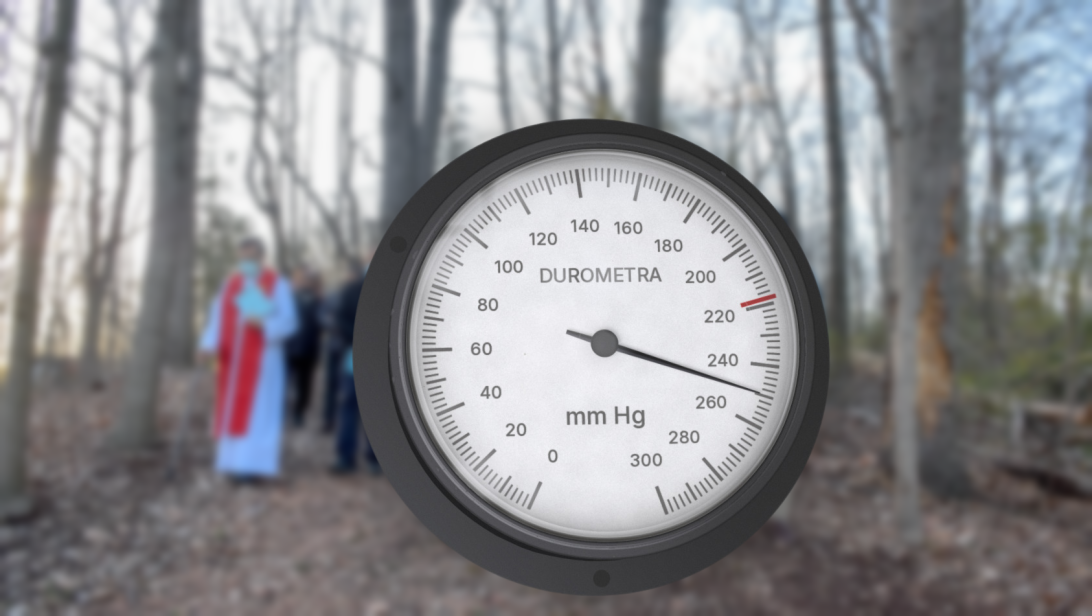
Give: 250 mmHg
